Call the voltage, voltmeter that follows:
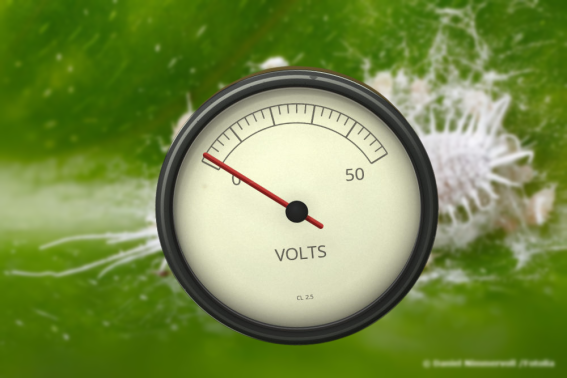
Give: 2 V
